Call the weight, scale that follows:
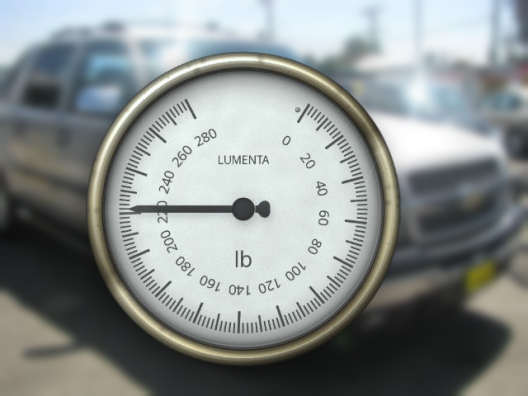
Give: 222 lb
